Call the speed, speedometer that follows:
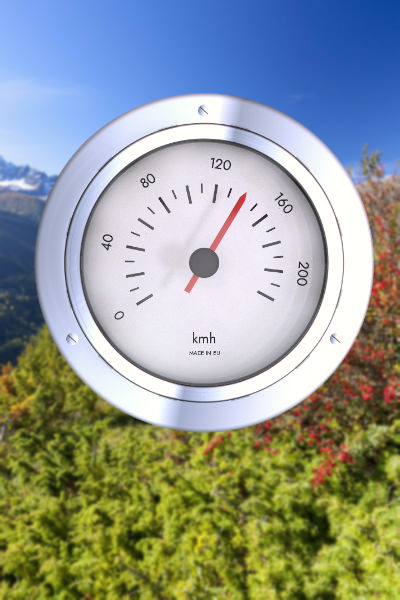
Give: 140 km/h
